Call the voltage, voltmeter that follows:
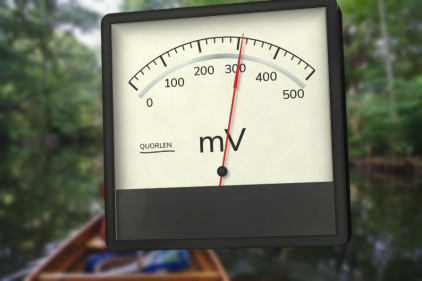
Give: 310 mV
